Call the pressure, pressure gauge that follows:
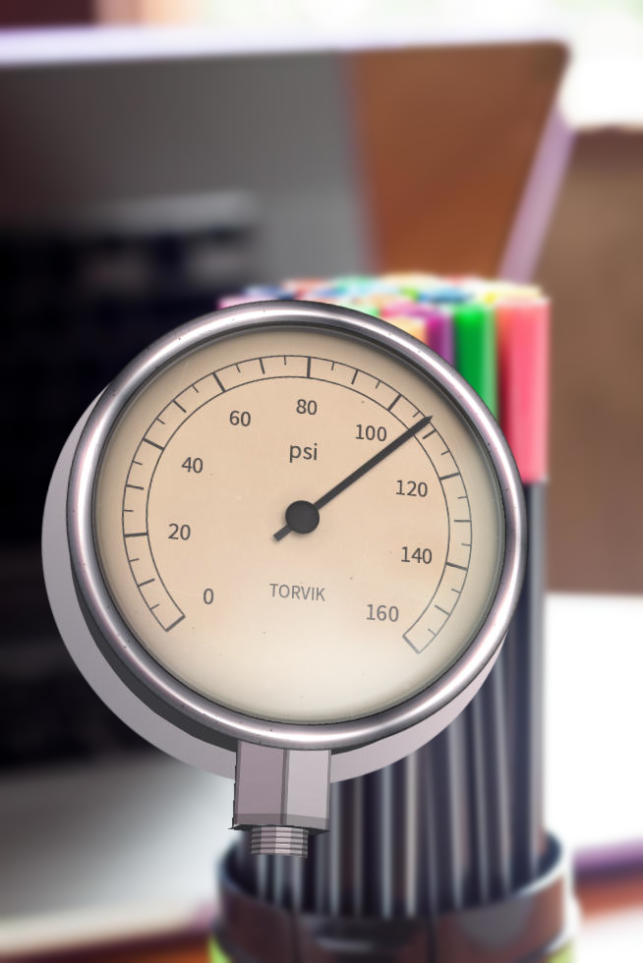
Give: 107.5 psi
